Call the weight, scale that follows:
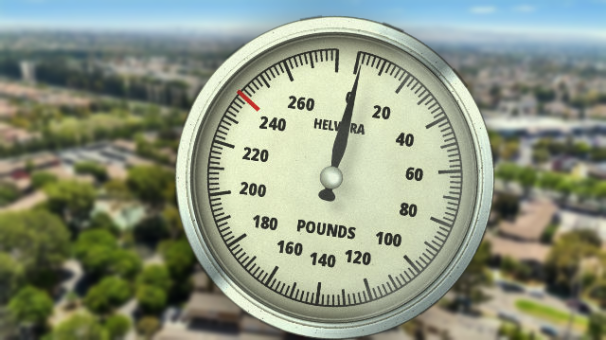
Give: 2 lb
